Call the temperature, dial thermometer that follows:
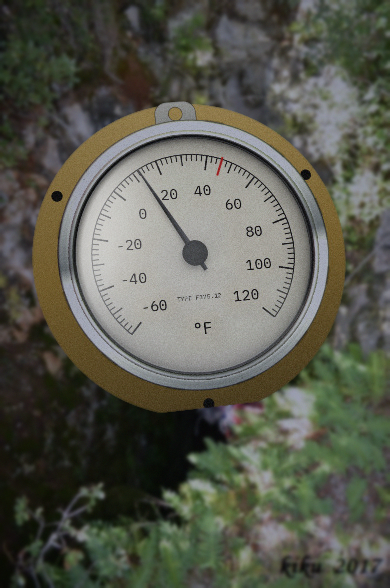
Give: 12 °F
